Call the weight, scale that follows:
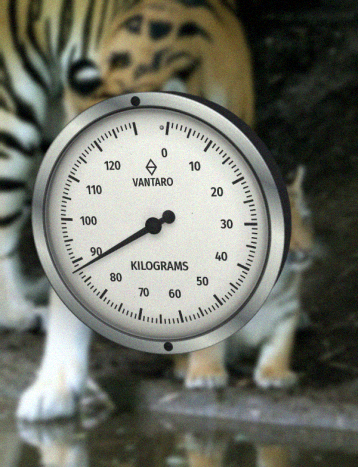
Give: 88 kg
